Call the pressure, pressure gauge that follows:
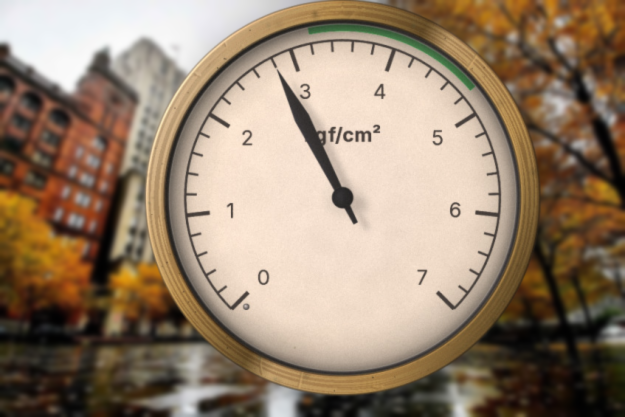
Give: 2.8 kg/cm²
